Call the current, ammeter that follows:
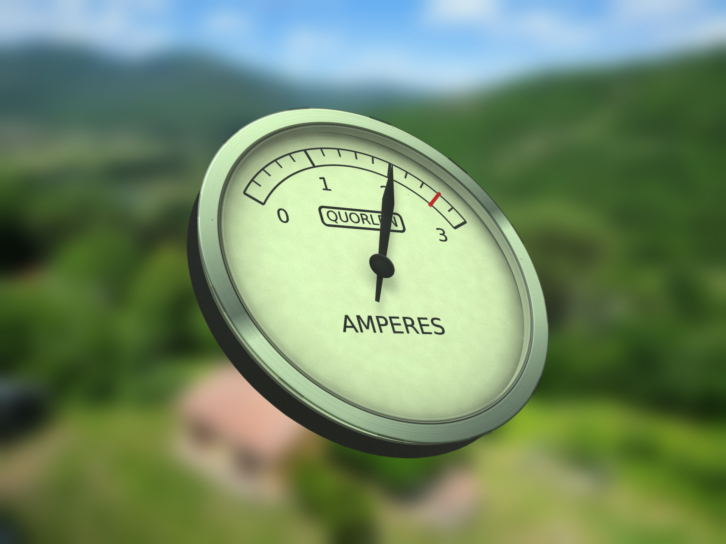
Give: 2 A
